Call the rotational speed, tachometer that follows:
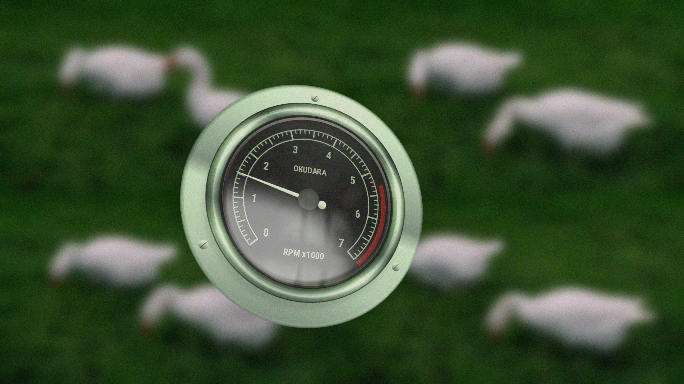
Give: 1500 rpm
